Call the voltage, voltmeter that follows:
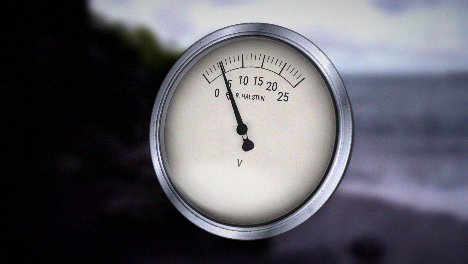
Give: 5 V
